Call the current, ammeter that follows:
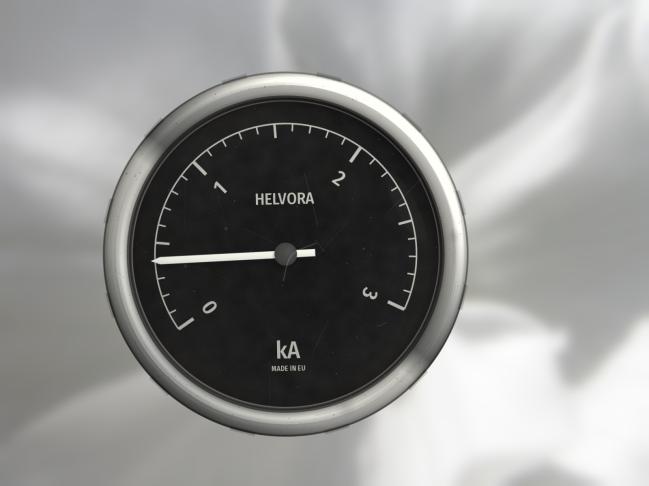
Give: 0.4 kA
